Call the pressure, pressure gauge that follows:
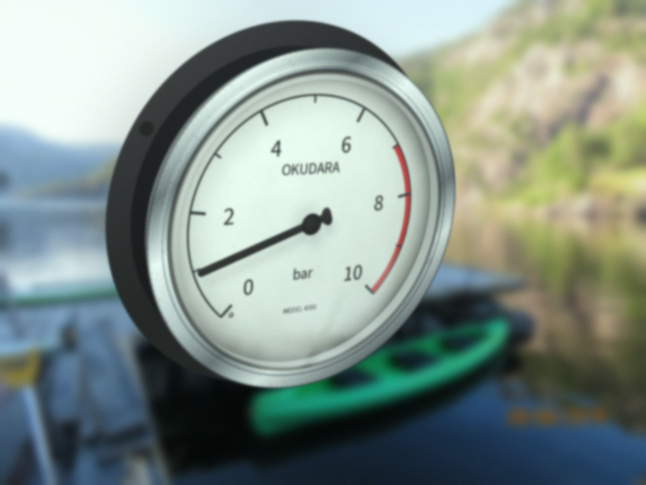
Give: 1 bar
